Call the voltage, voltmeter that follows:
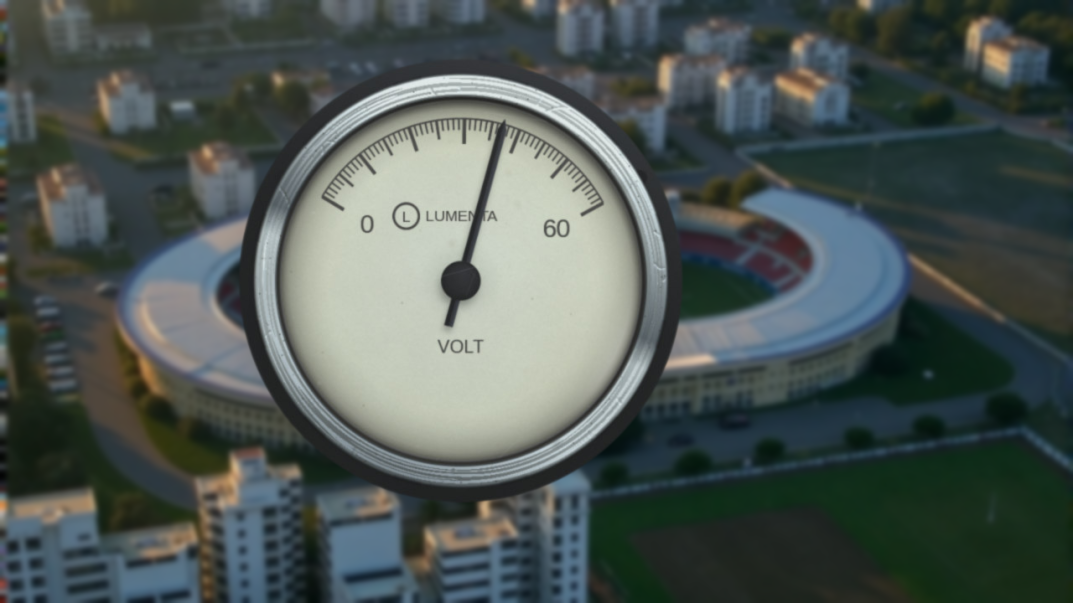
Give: 37 V
